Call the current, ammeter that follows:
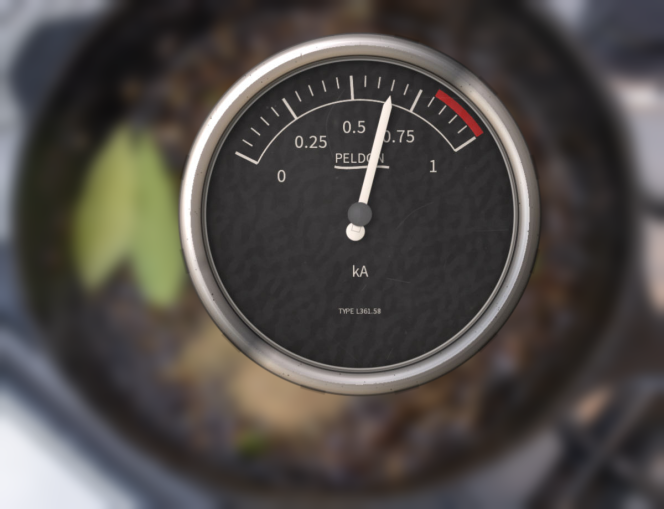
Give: 0.65 kA
